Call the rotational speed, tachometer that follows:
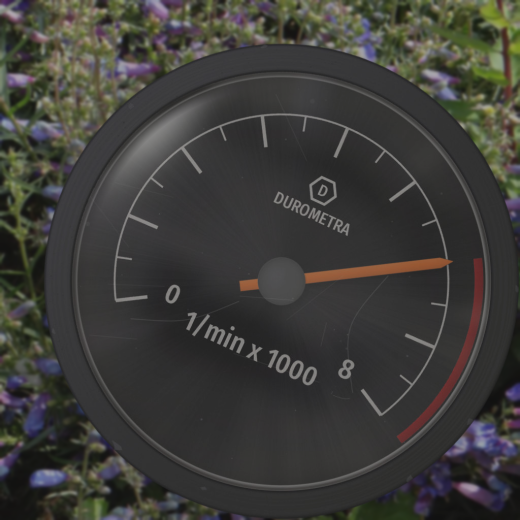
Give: 6000 rpm
